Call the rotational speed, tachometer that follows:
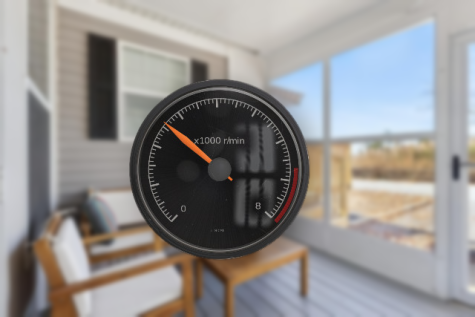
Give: 2600 rpm
